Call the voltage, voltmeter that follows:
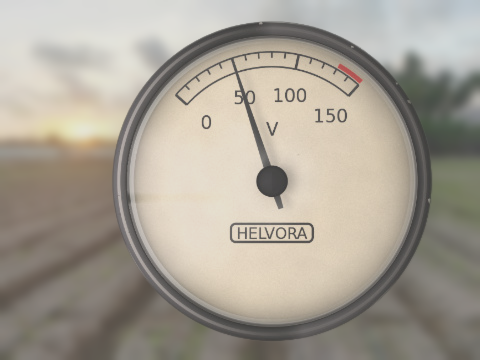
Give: 50 V
